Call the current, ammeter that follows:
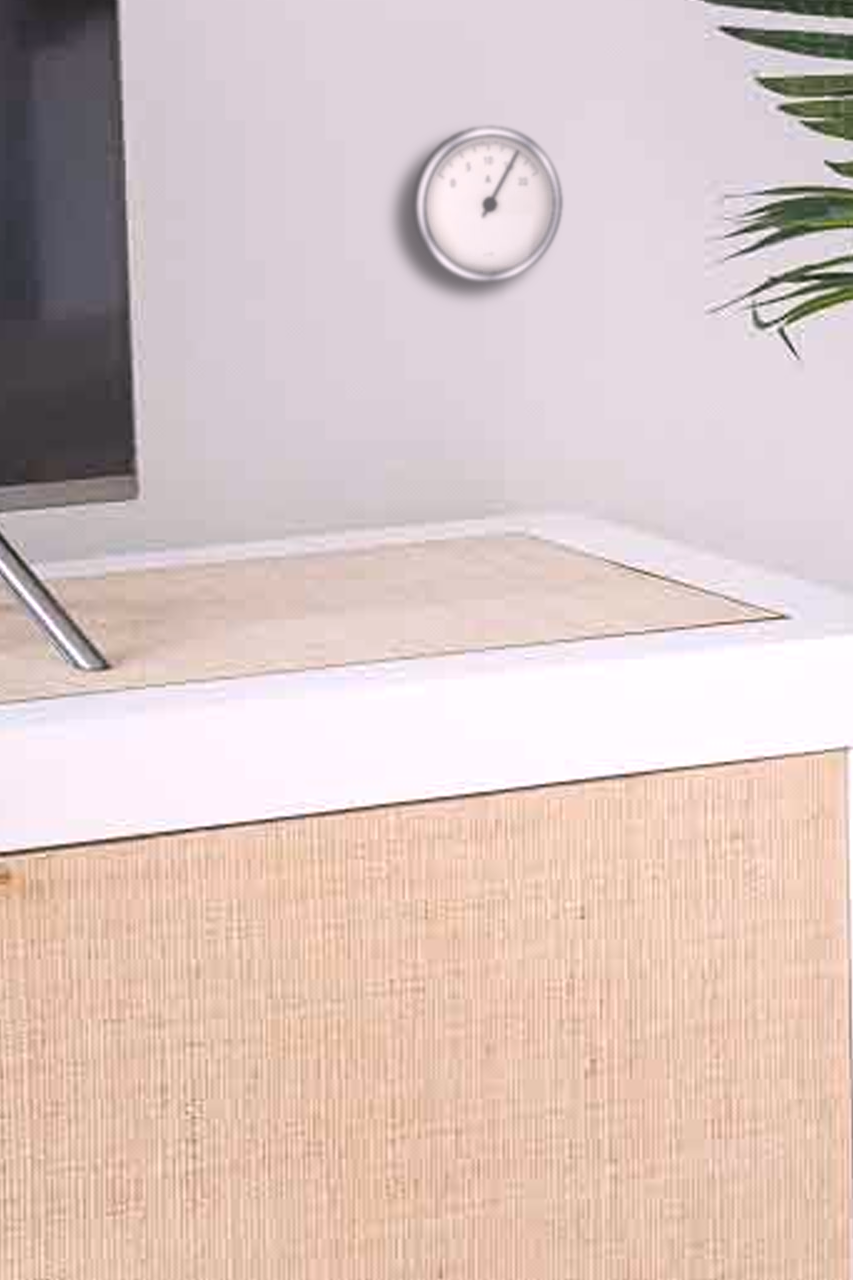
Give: 15 A
